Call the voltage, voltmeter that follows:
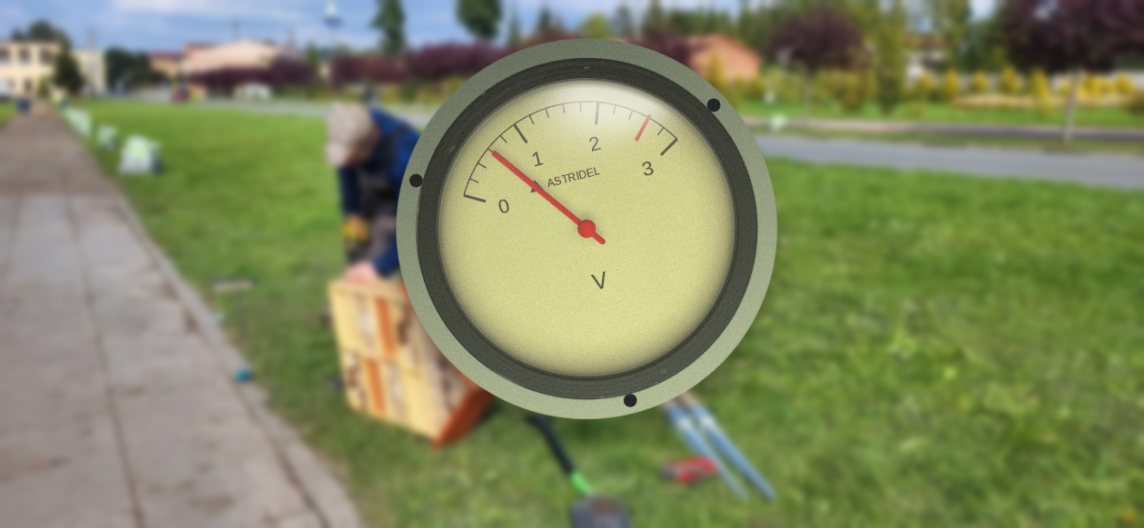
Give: 0.6 V
